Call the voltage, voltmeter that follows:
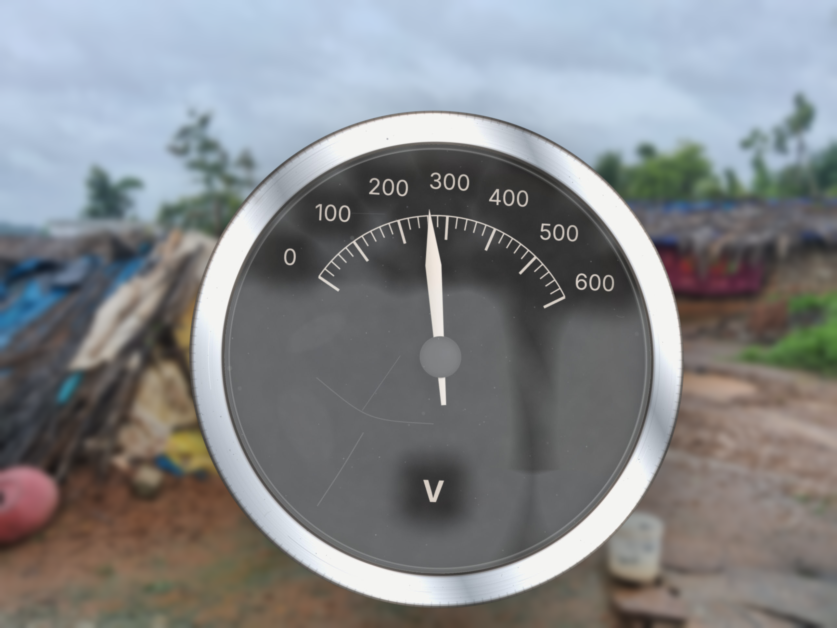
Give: 260 V
